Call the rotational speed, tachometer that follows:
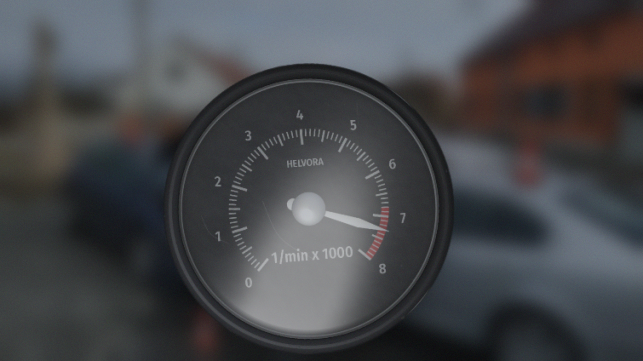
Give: 7300 rpm
